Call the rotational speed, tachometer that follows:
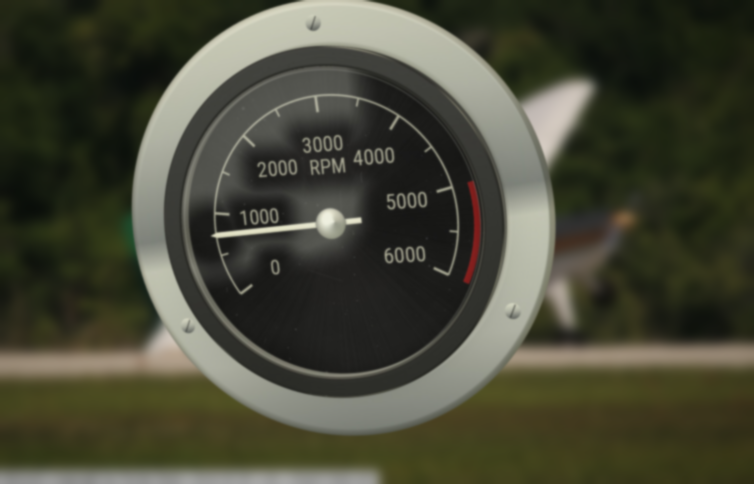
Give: 750 rpm
